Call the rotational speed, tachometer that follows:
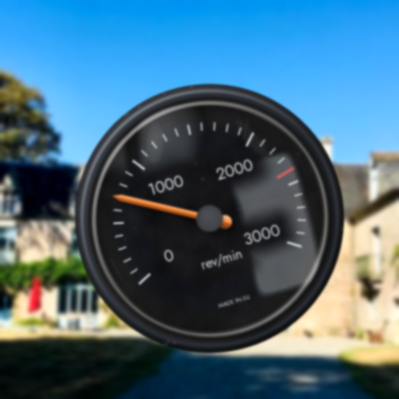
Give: 700 rpm
